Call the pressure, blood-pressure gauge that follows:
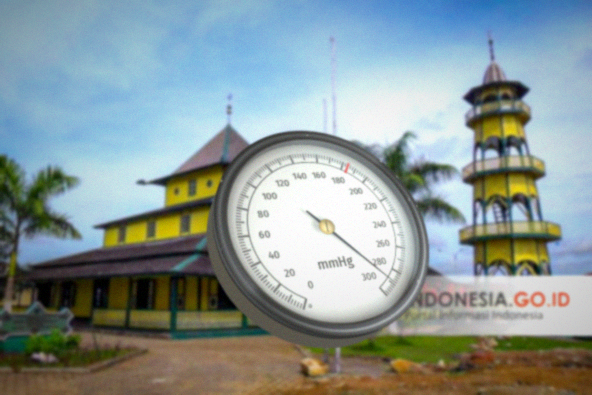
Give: 290 mmHg
